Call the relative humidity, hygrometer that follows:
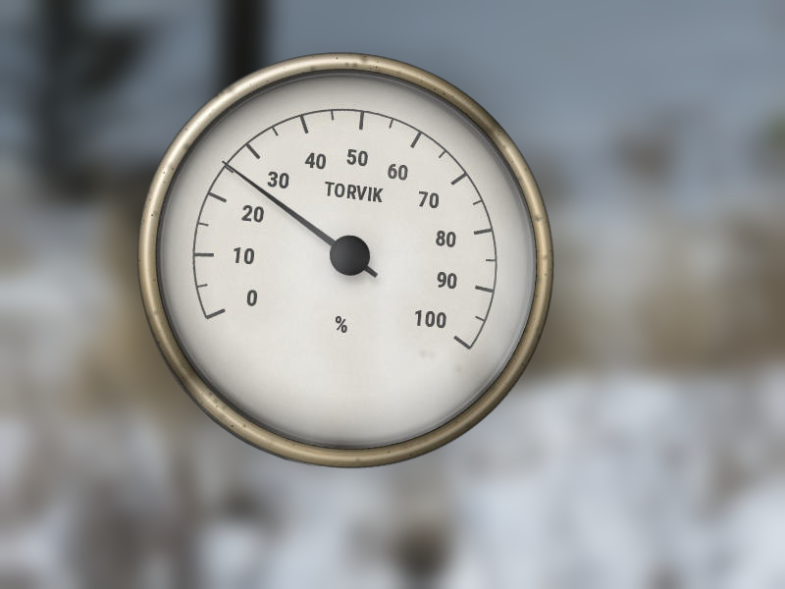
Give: 25 %
